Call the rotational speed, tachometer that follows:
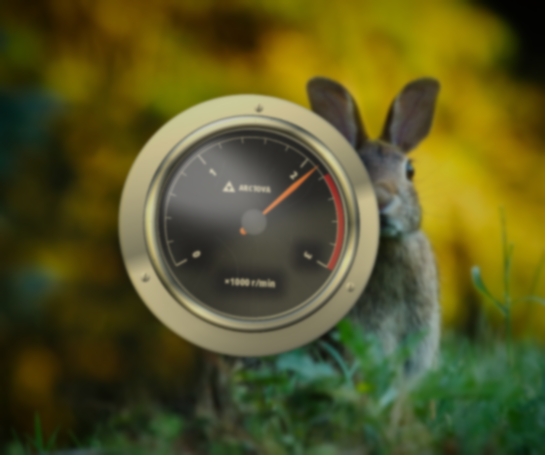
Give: 2100 rpm
